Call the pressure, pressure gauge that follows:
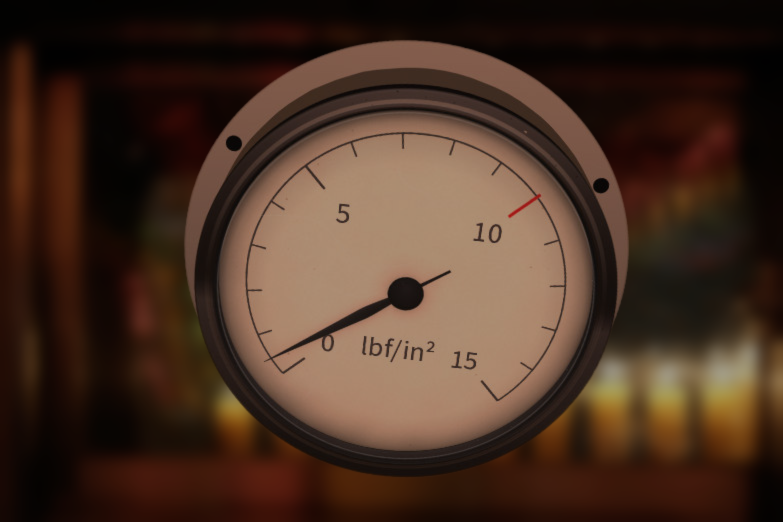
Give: 0.5 psi
